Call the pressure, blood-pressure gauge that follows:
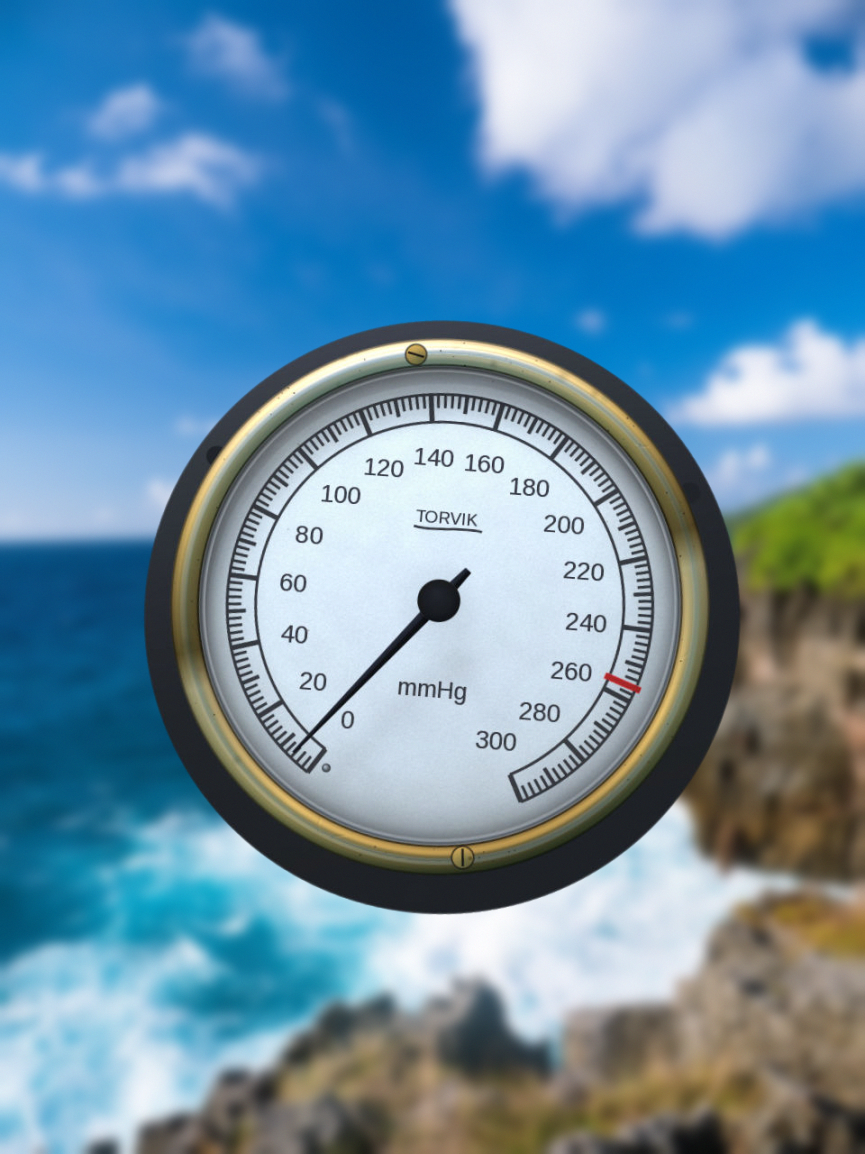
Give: 6 mmHg
